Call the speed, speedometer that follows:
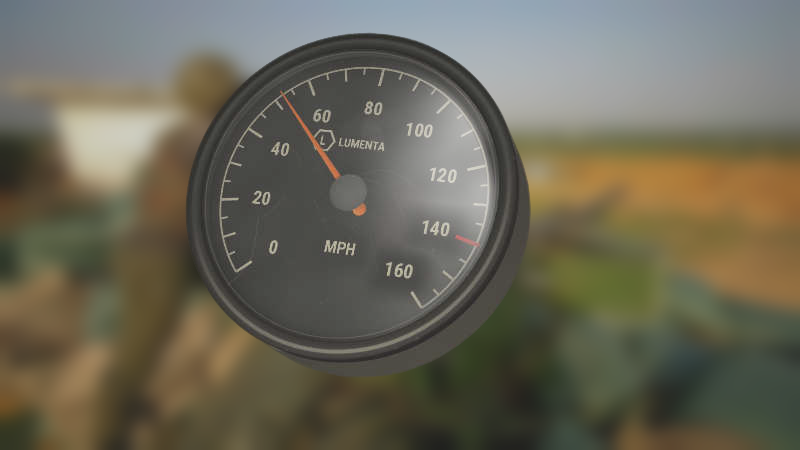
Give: 52.5 mph
